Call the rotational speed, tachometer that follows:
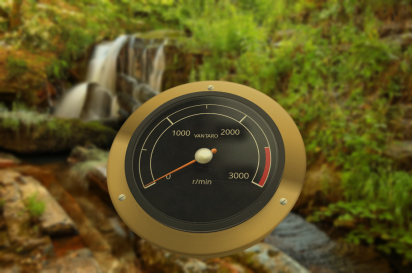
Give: 0 rpm
